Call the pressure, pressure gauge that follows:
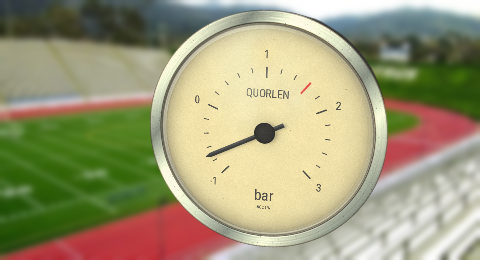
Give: -0.7 bar
